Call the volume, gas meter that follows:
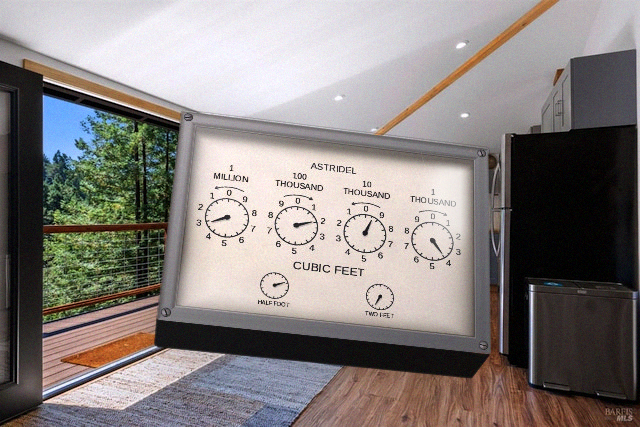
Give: 319400 ft³
